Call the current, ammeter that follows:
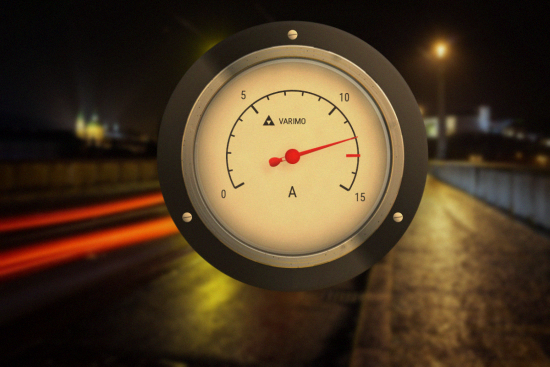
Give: 12 A
